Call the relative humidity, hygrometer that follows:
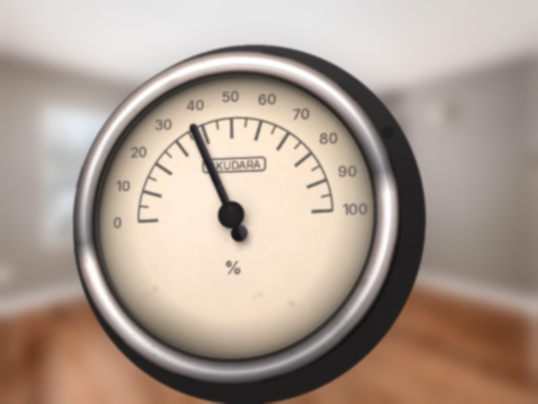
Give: 37.5 %
